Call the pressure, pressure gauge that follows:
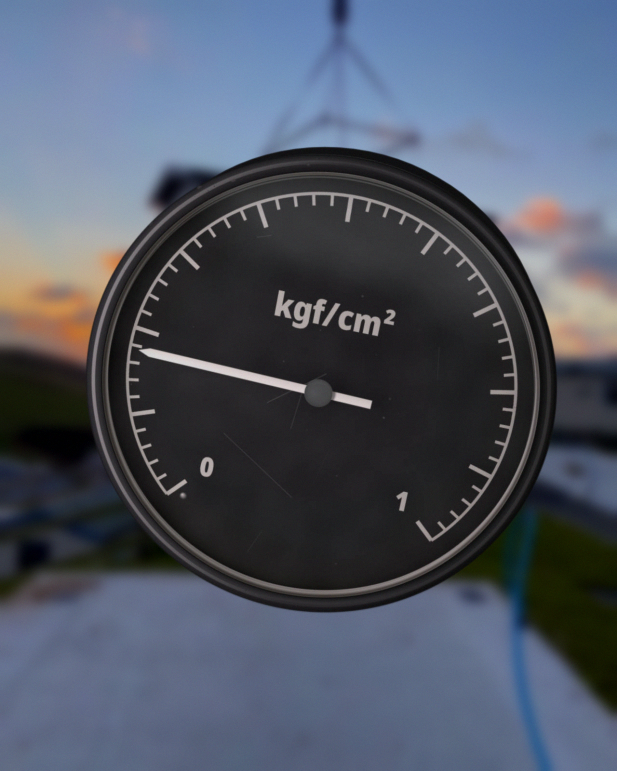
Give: 0.18 kg/cm²
